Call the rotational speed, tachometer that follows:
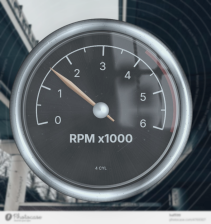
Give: 1500 rpm
